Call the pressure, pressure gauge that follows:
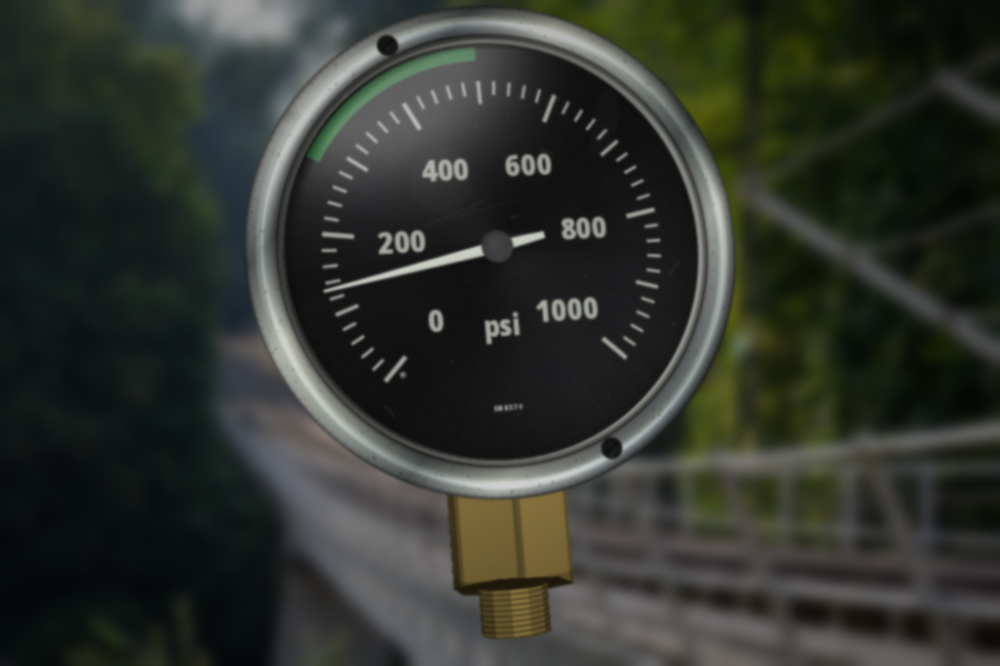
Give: 130 psi
